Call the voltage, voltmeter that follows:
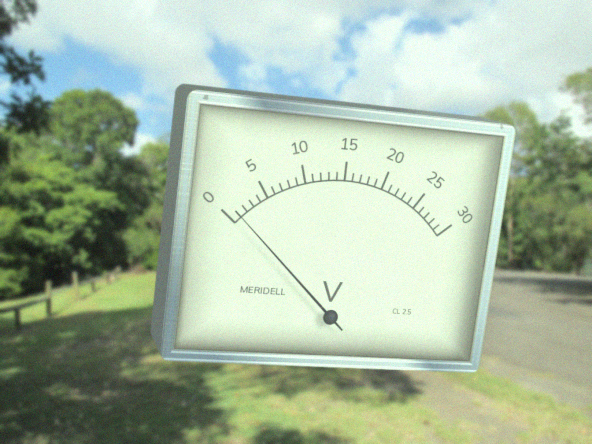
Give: 1 V
